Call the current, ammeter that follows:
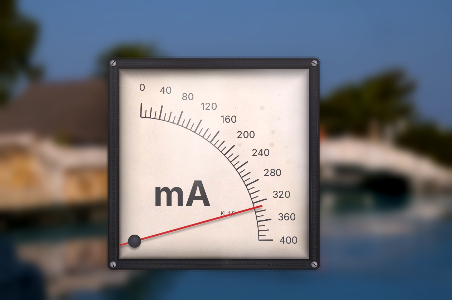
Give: 330 mA
